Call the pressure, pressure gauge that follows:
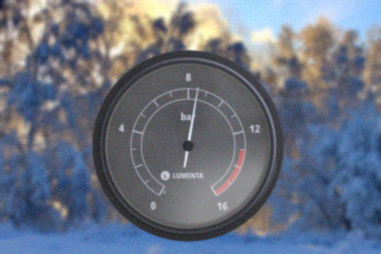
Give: 8.5 bar
